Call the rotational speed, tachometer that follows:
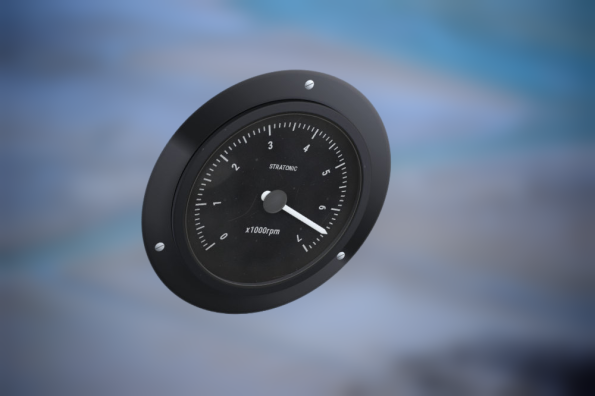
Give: 6500 rpm
